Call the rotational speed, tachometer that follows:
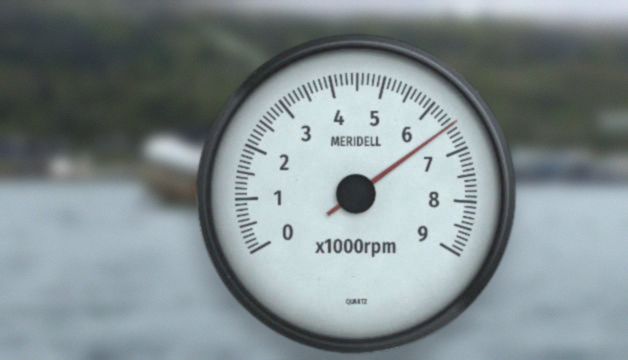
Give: 6500 rpm
